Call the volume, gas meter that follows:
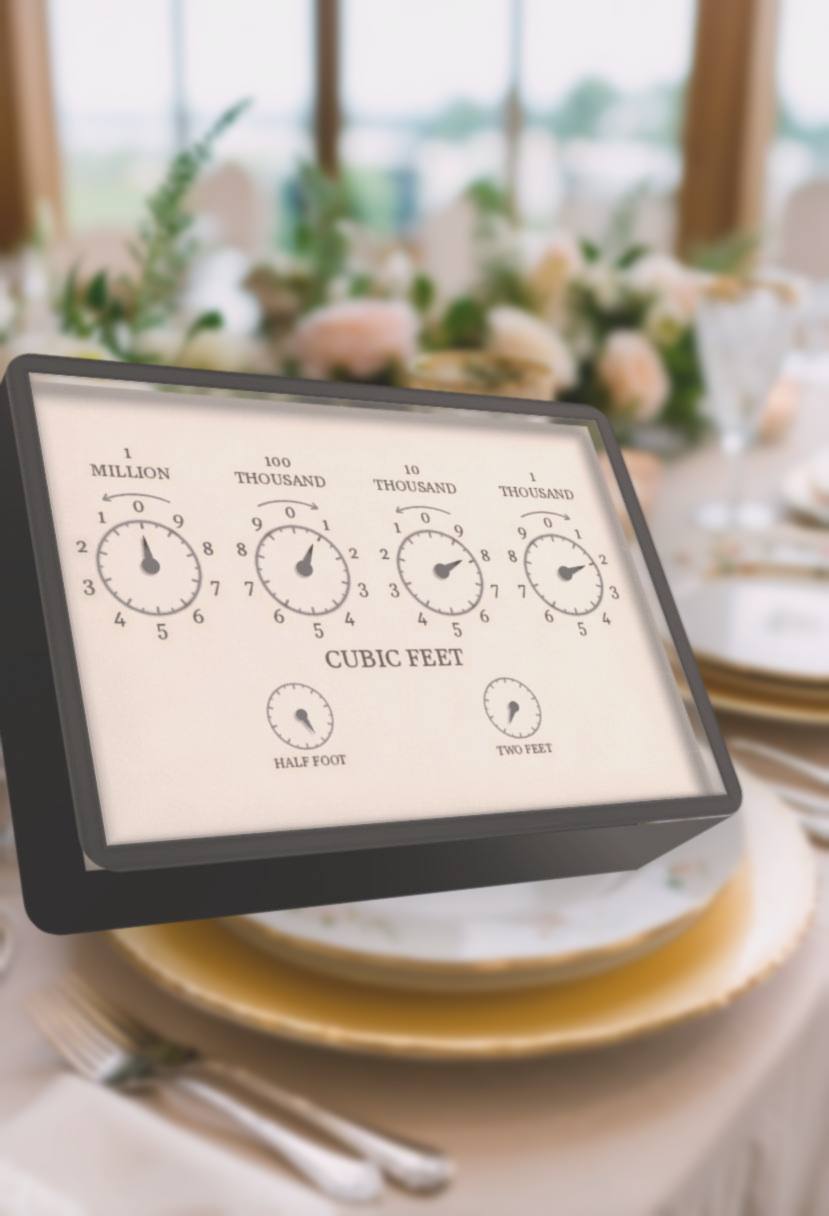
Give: 8200 ft³
